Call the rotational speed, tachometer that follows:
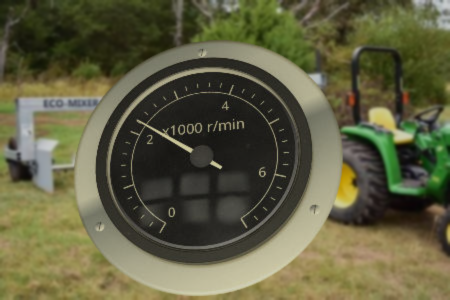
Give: 2200 rpm
